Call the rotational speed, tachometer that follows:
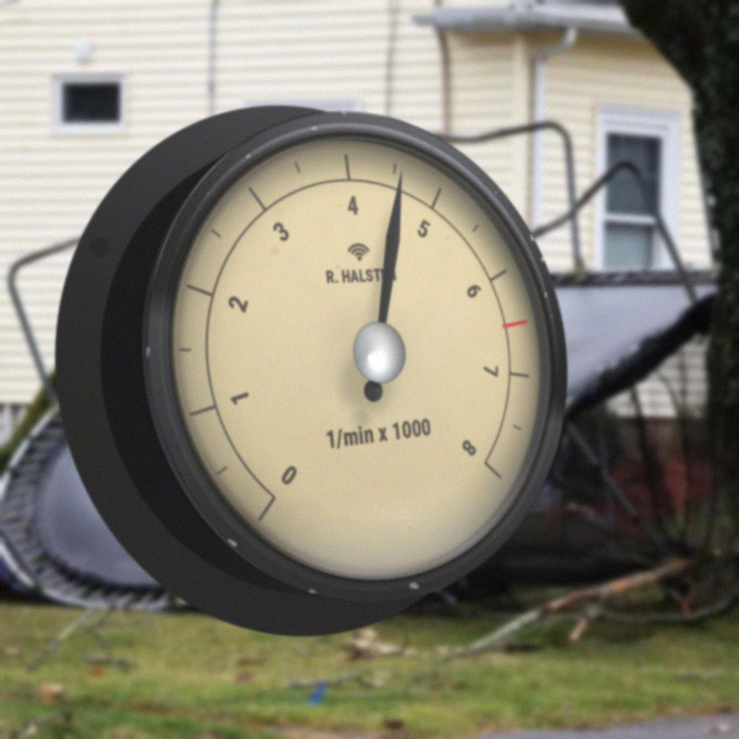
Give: 4500 rpm
